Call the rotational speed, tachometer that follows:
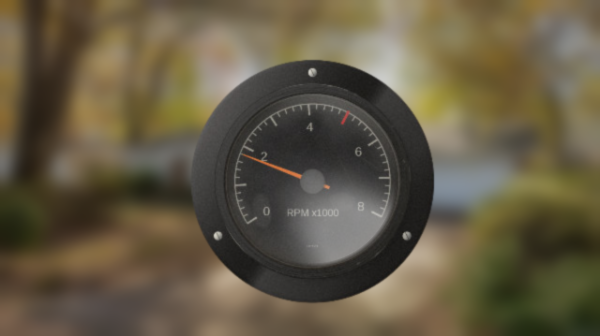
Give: 1800 rpm
